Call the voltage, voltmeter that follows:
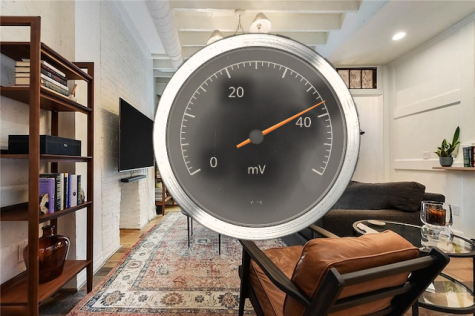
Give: 38 mV
